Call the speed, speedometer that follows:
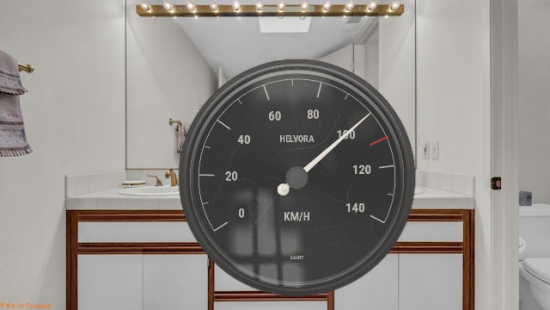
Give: 100 km/h
